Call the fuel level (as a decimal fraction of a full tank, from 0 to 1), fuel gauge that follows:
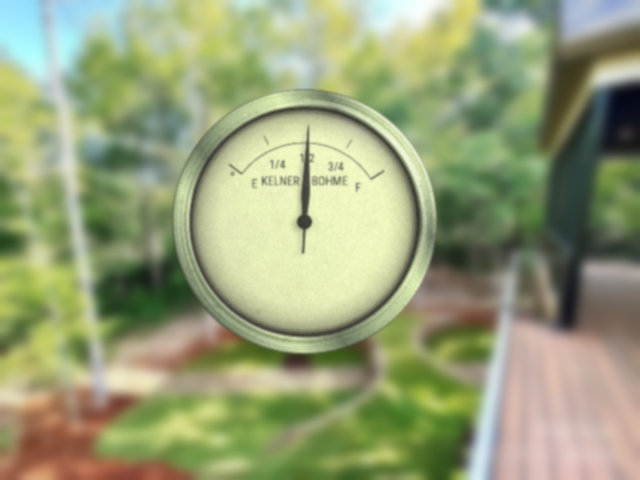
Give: 0.5
